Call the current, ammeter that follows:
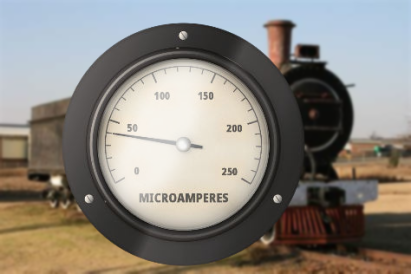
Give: 40 µA
